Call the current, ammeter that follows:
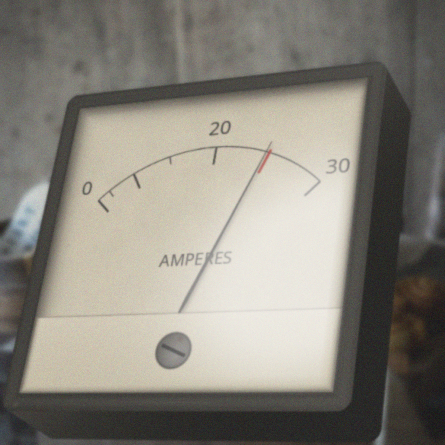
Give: 25 A
